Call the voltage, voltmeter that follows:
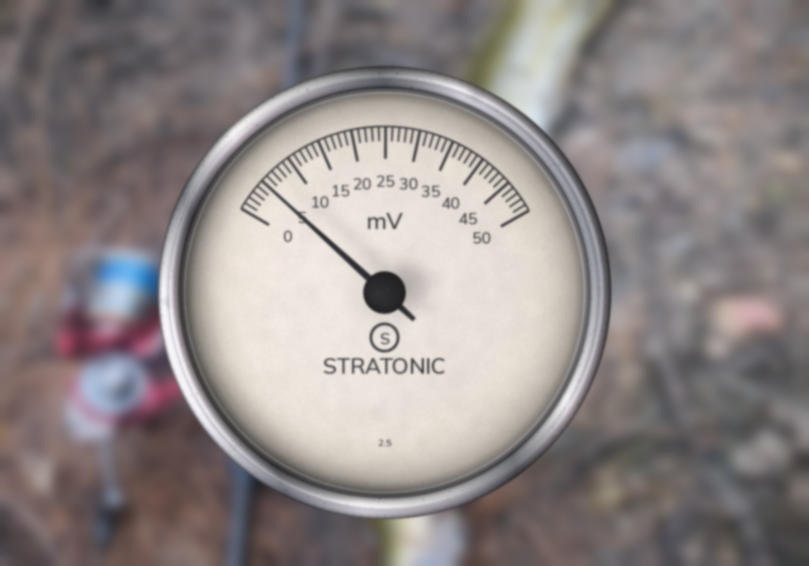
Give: 5 mV
